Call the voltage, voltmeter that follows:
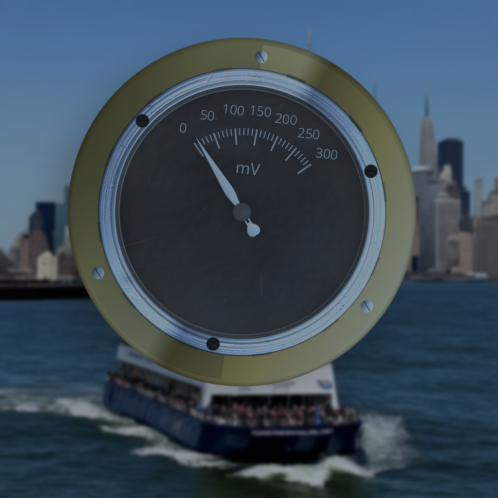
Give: 10 mV
